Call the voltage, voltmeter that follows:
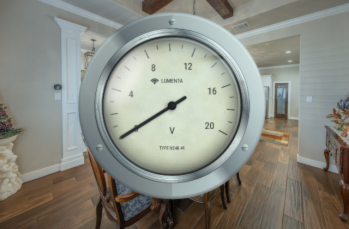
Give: 0 V
